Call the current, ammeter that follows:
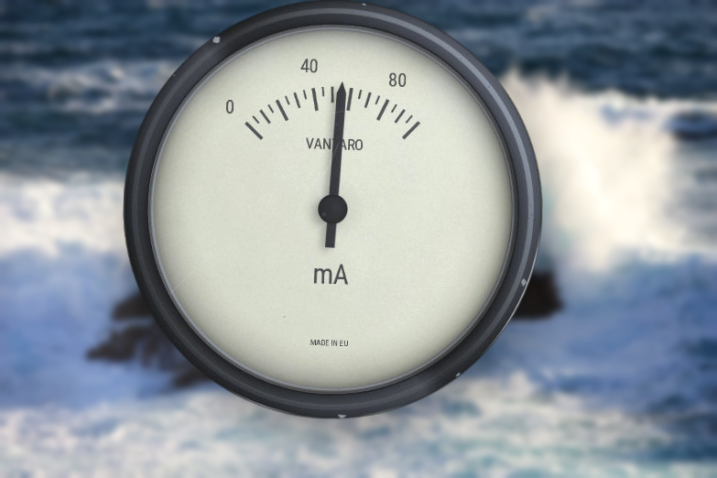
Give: 55 mA
